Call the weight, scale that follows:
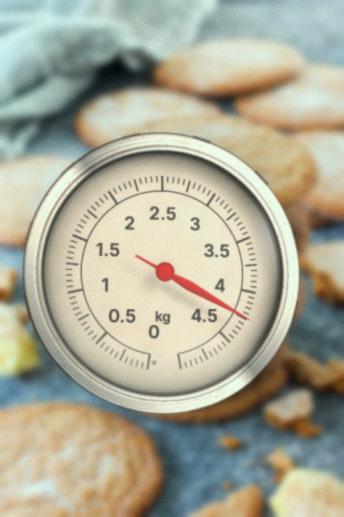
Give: 4.25 kg
